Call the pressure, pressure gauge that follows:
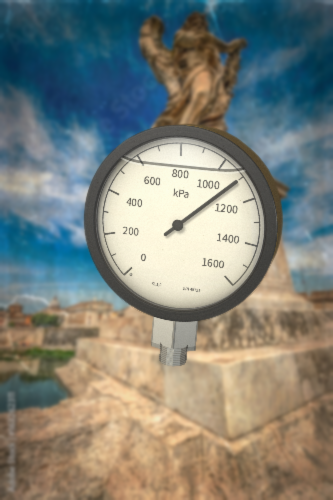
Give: 1100 kPa
